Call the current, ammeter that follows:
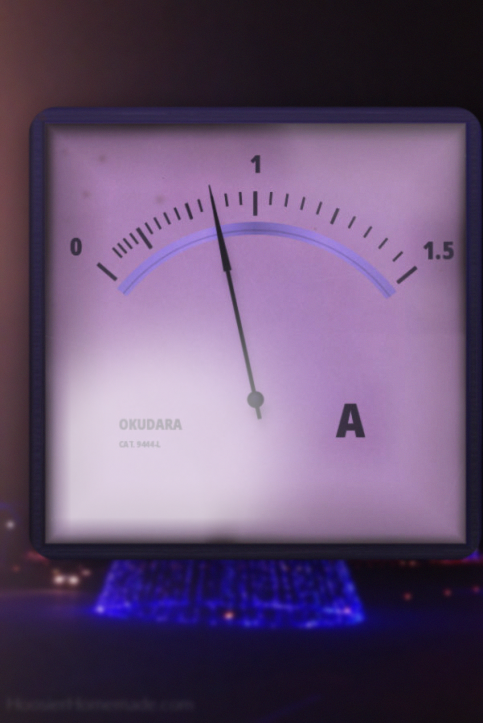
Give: 0.85 A
